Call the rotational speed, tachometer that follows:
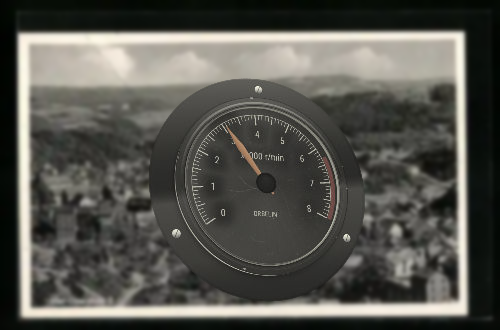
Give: 3000 rpm
